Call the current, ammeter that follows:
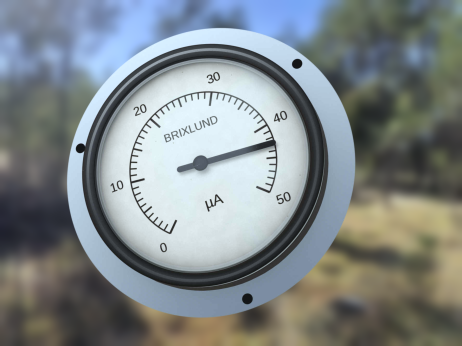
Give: 43 µA
